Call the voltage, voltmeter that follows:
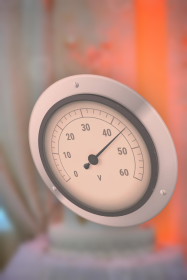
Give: 44 V
